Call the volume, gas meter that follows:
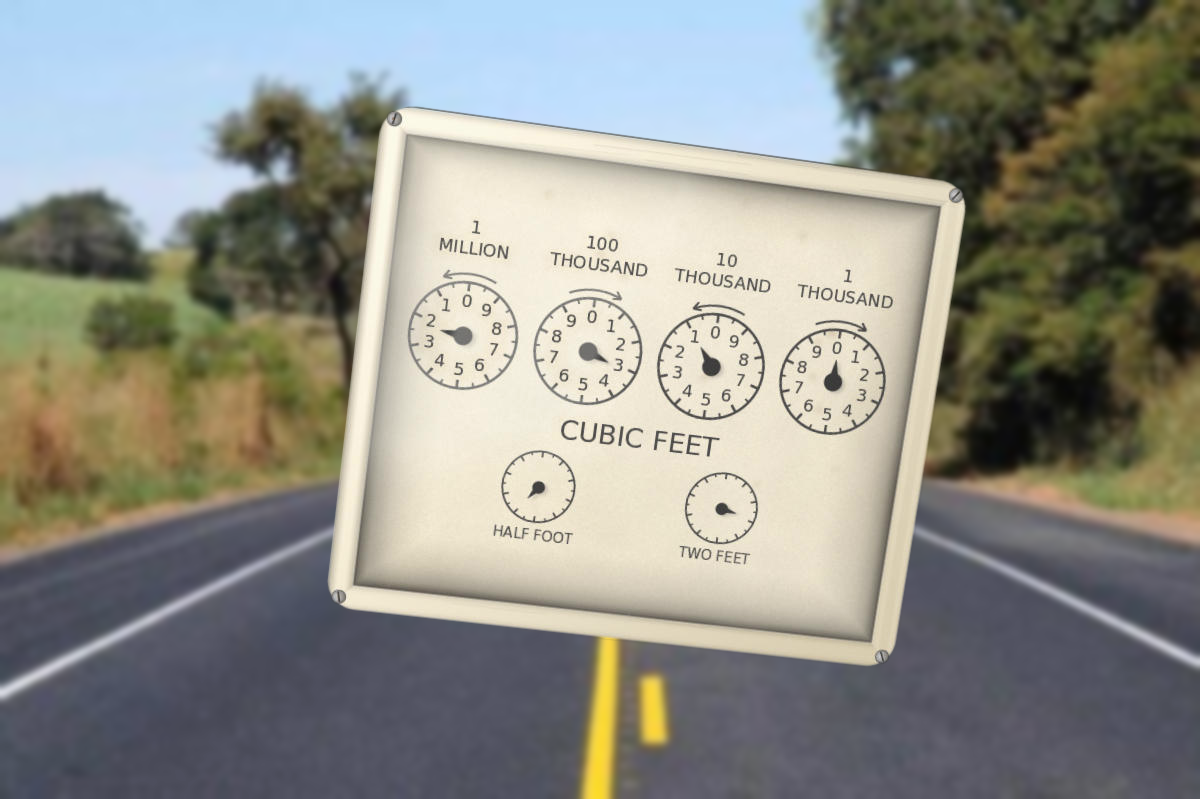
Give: 231000 ft³
